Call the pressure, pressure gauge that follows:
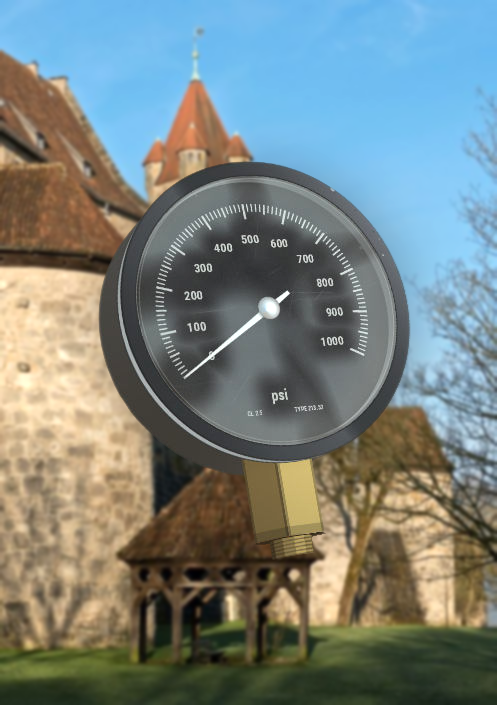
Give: 0 psi
